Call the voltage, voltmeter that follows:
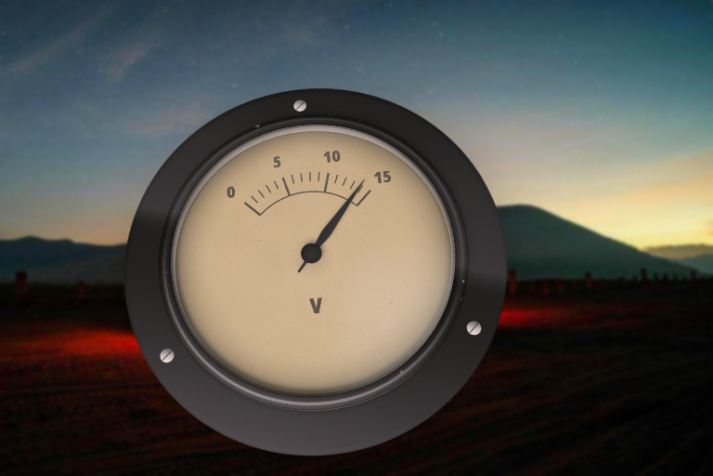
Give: 14 V
